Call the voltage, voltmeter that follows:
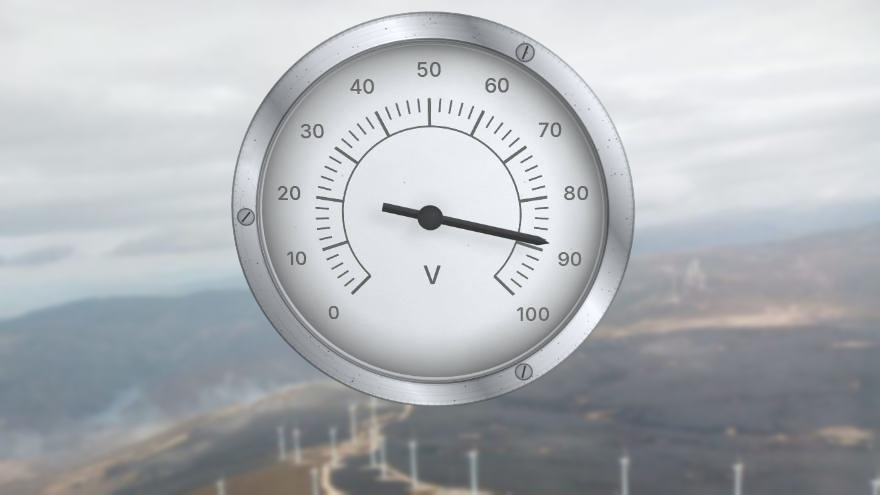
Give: 88 V
